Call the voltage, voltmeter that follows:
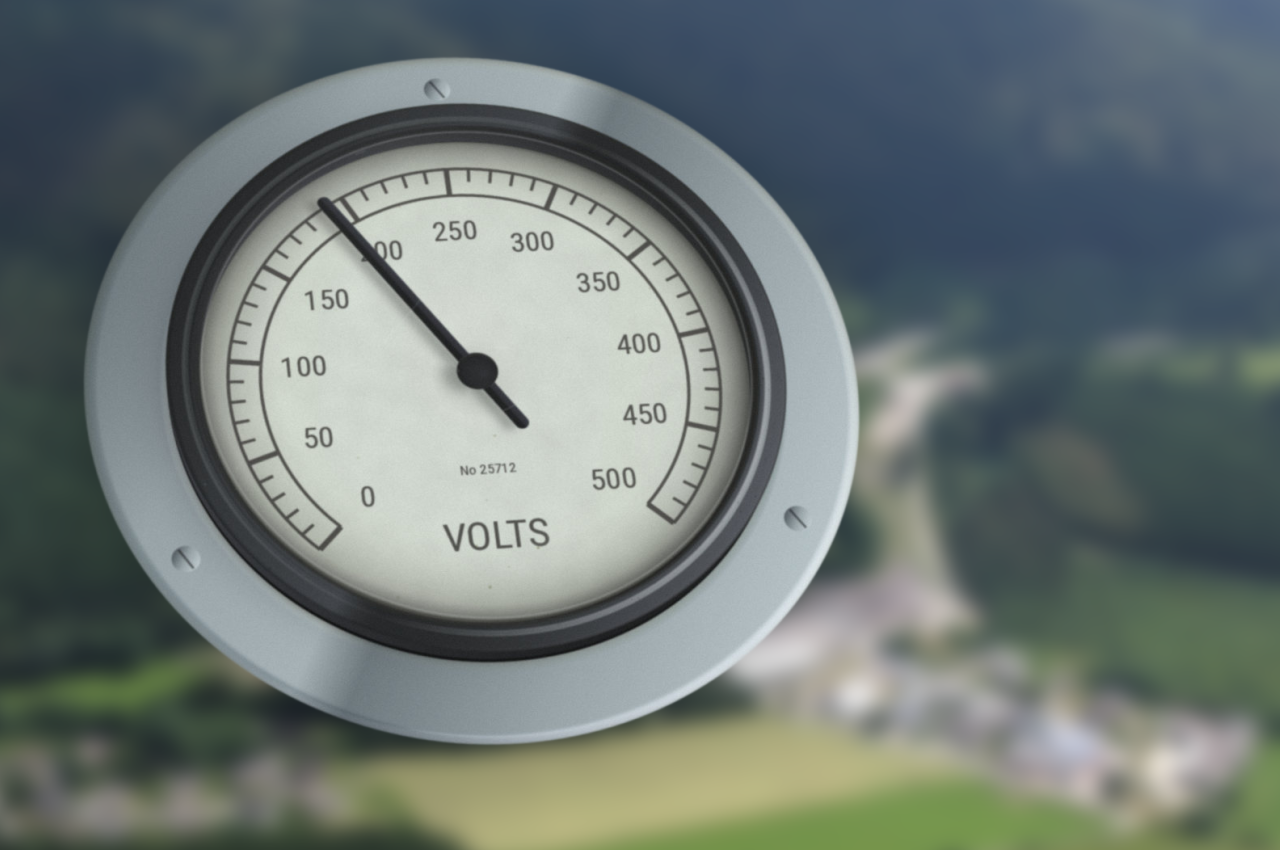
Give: 190 V
